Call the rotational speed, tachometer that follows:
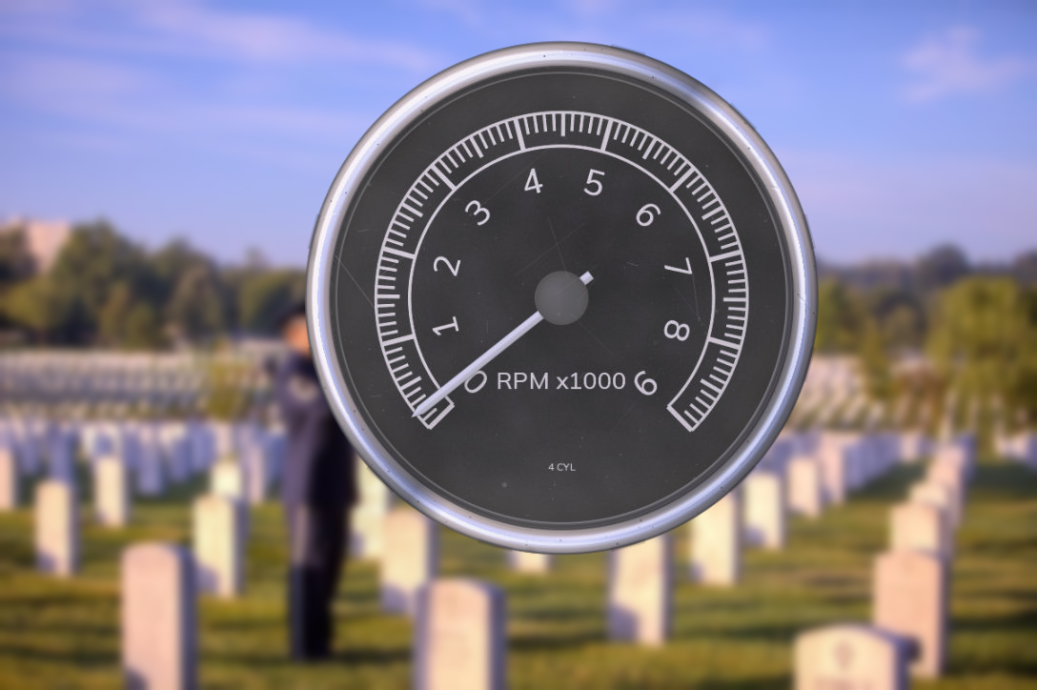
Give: 200 rpm
